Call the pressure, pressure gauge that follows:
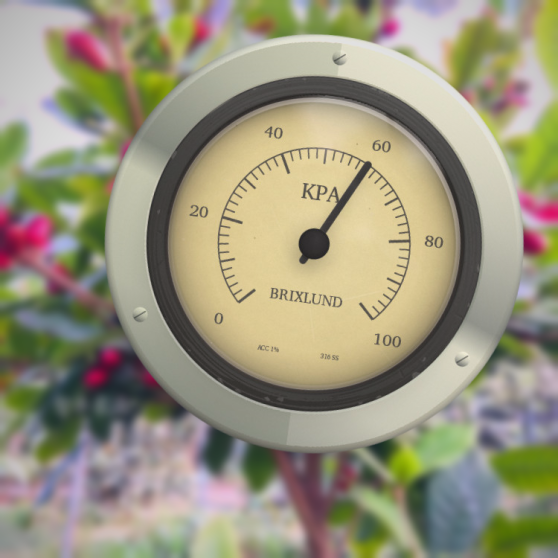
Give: 60 kPa
